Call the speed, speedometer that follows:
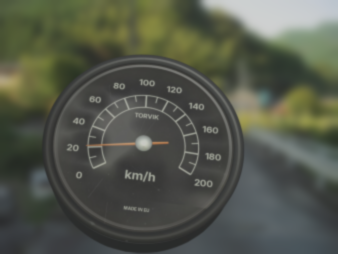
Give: 20 km/h
